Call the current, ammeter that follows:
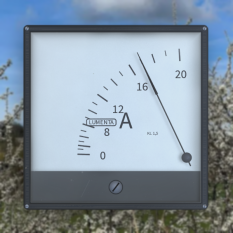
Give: 17 A
